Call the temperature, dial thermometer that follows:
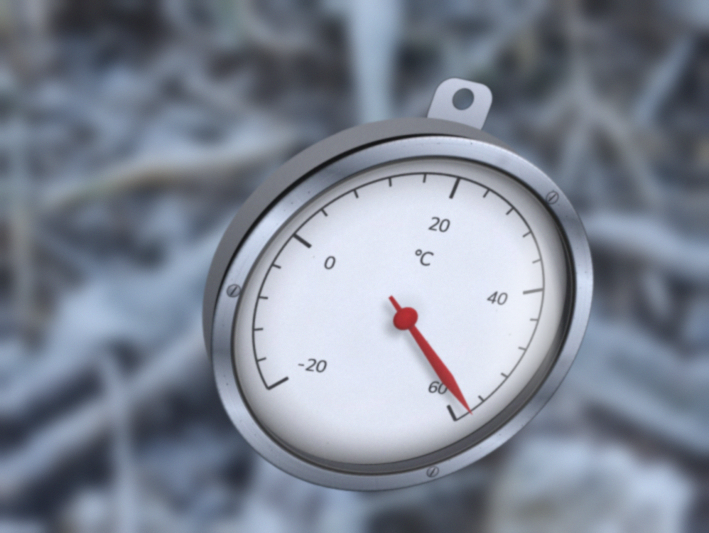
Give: 58 °C
